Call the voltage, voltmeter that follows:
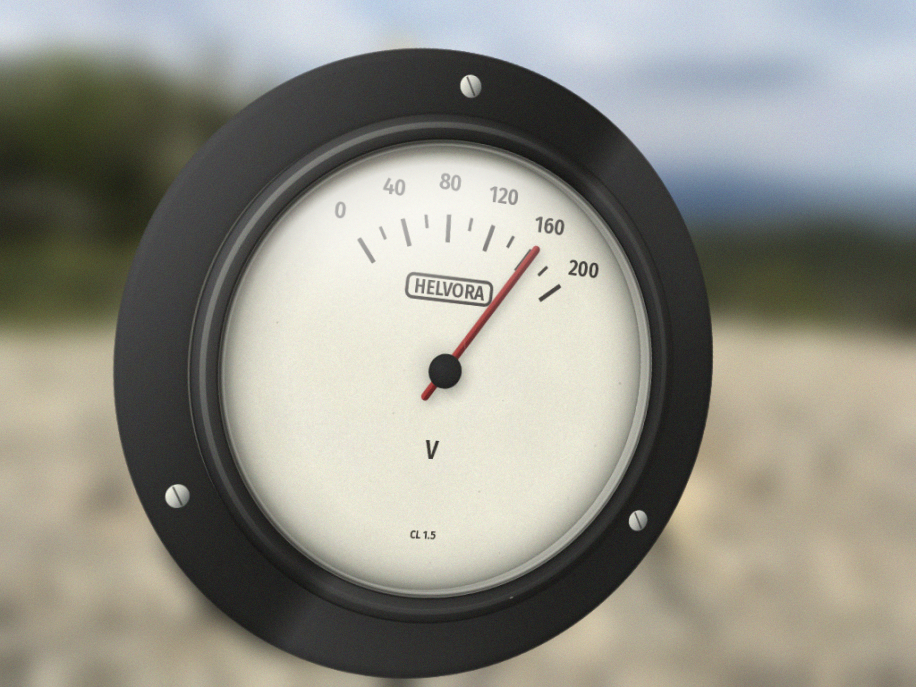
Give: 160 V
